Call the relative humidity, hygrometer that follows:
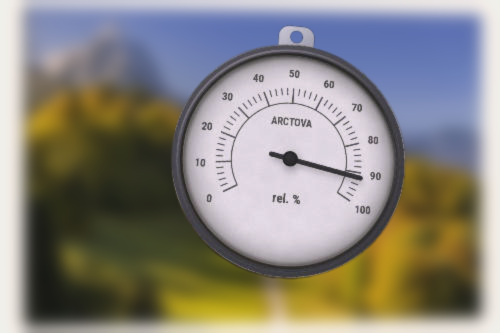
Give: 92 %
